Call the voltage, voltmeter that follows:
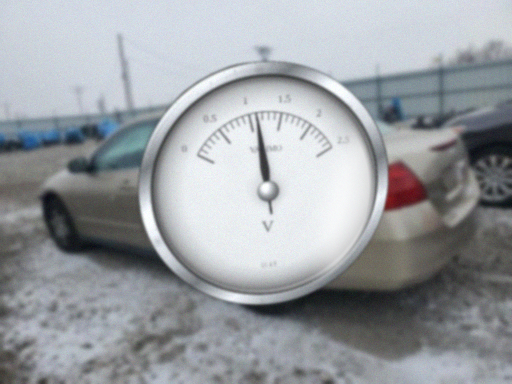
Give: 1.1 V
